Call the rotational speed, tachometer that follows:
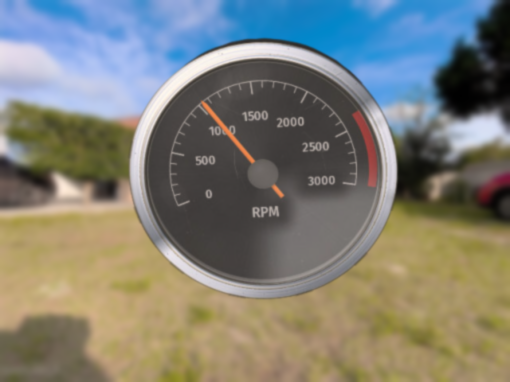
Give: 1050 rpm
